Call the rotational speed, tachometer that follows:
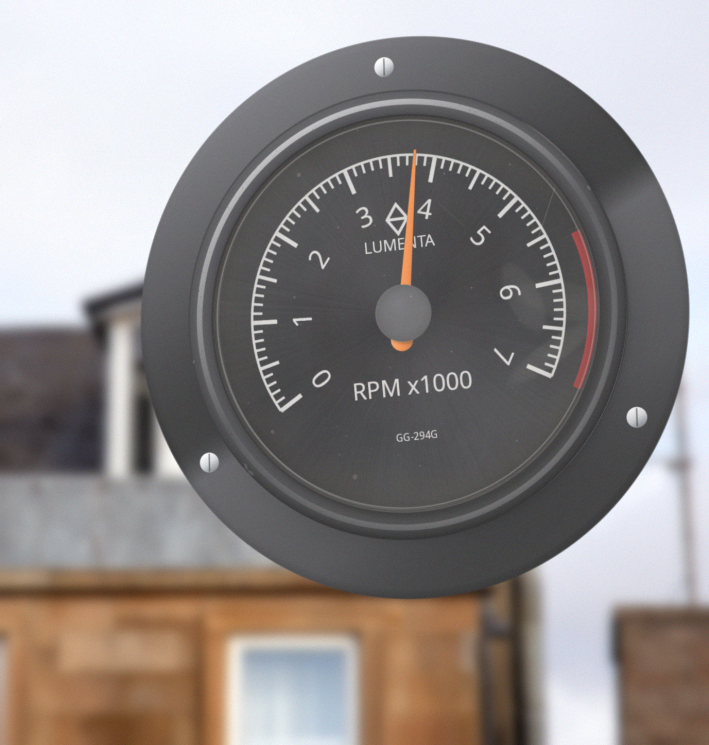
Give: 3800 rpm
